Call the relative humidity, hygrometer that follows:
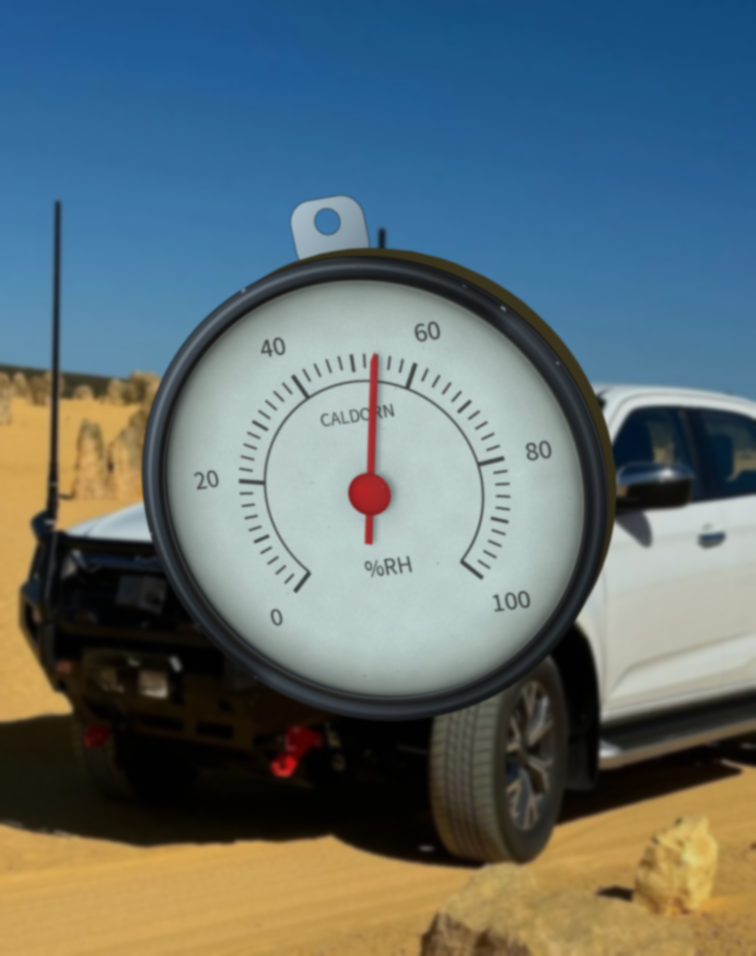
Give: 54 %
